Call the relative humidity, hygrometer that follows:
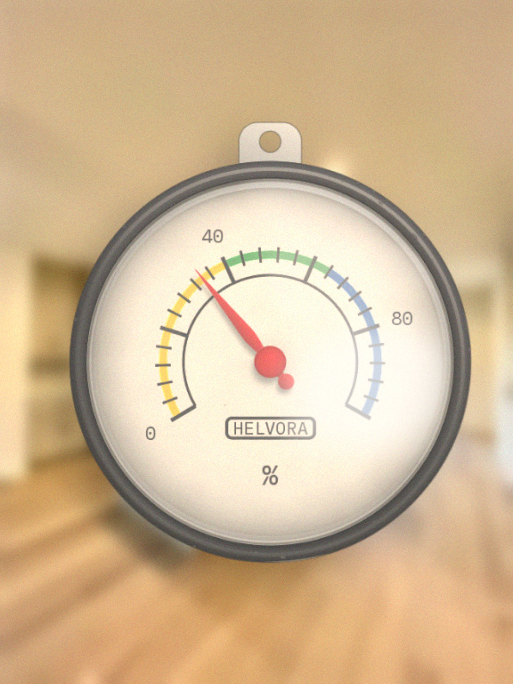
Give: 34 %
